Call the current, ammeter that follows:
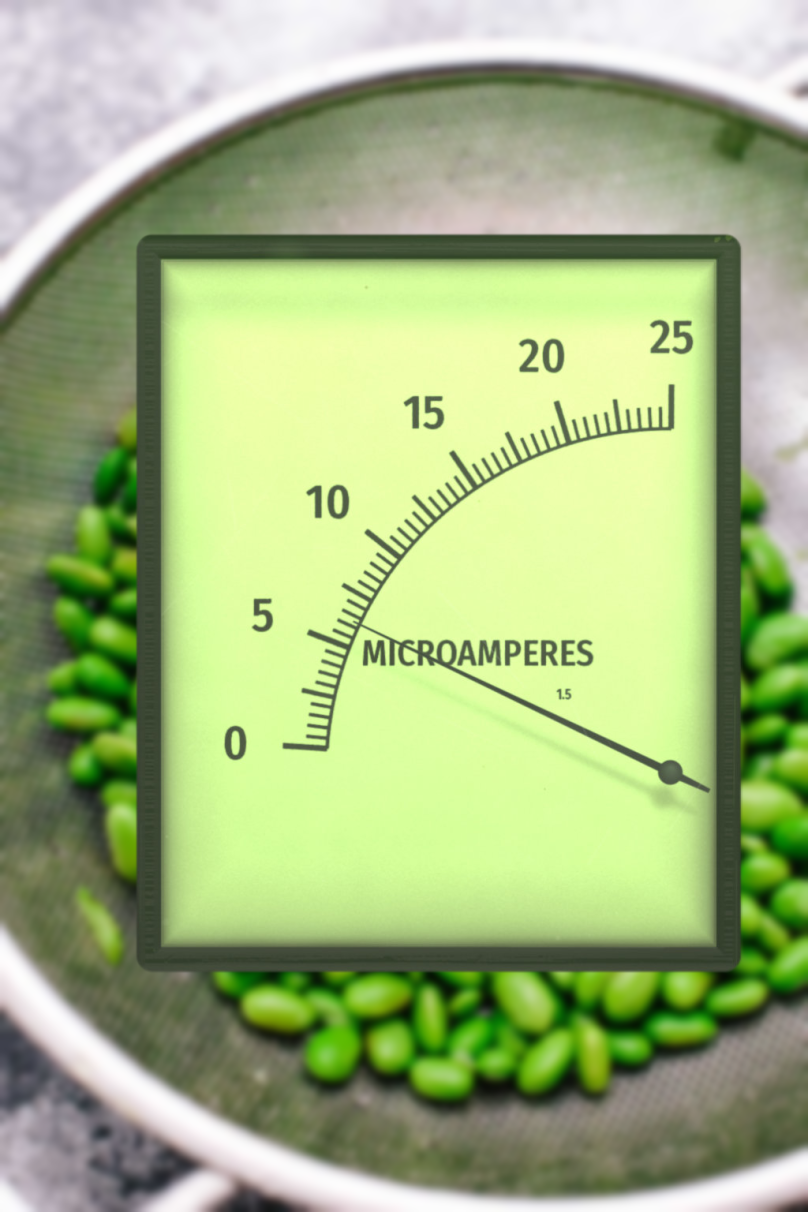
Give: 6.25 µA
